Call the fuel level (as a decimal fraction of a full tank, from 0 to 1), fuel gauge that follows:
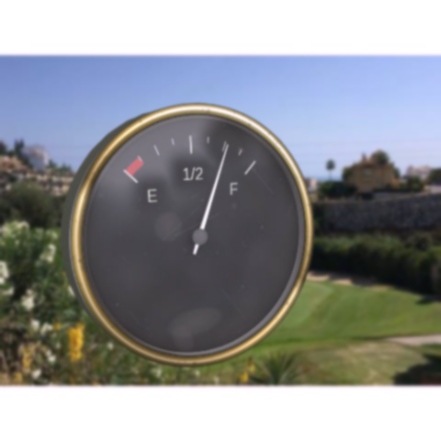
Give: 0.75
